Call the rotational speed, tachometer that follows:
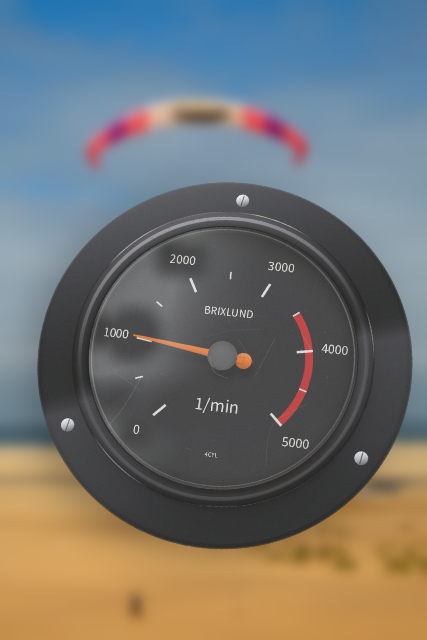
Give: 1000 rpm
